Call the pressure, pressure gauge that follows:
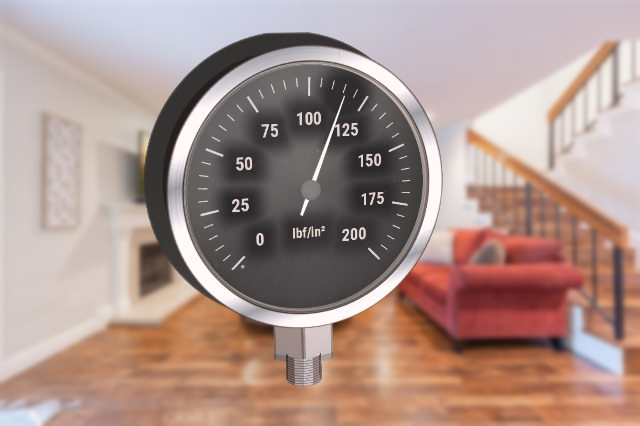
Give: 115 psi
